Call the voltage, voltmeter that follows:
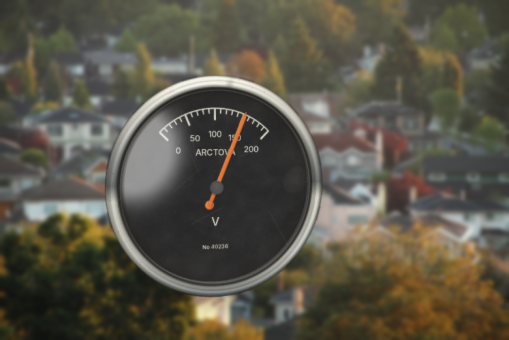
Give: 150 V
